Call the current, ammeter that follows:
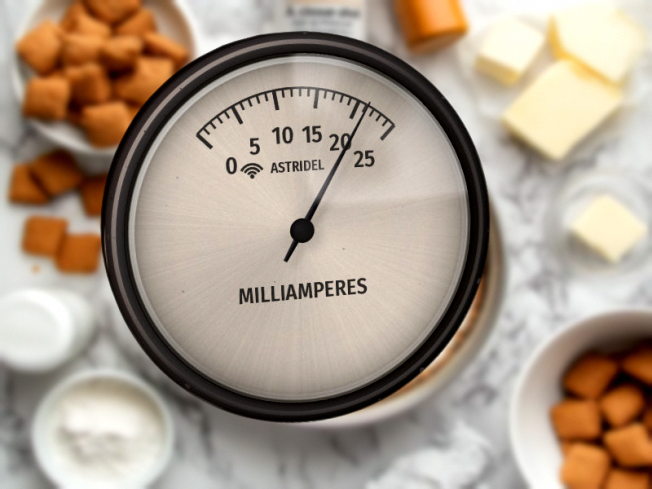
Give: 21 mA
